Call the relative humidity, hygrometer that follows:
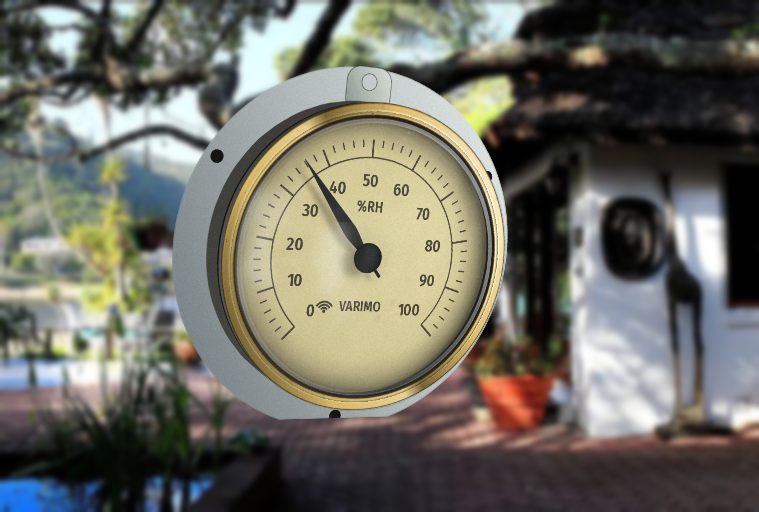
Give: 36 %
